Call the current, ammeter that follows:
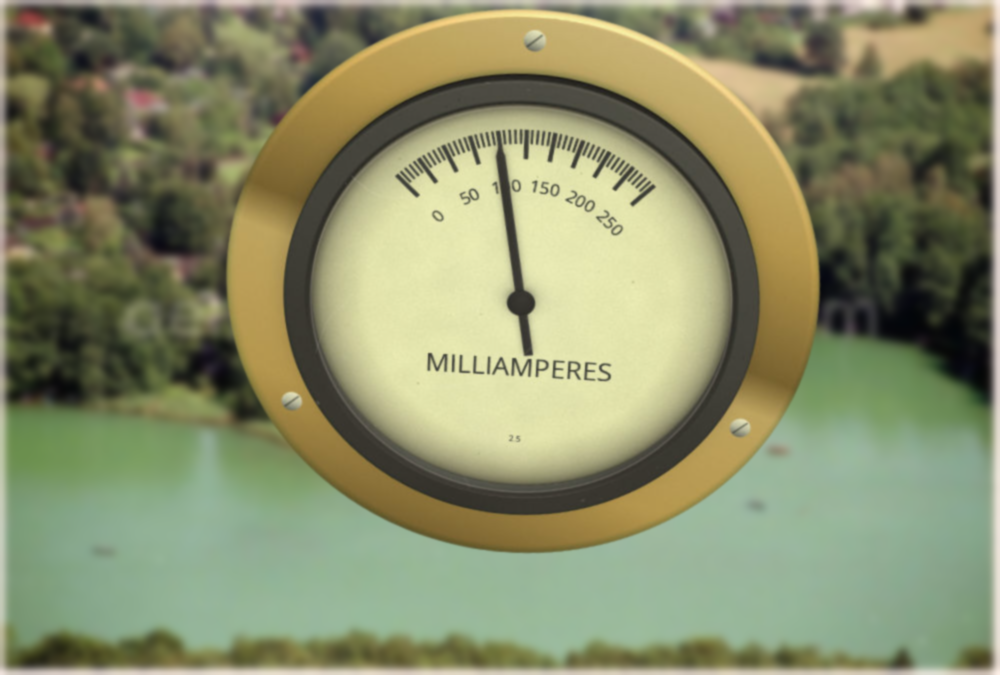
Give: 100 mA
